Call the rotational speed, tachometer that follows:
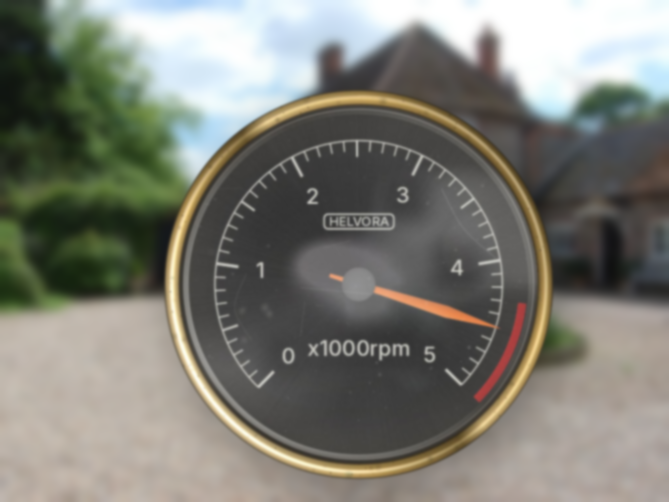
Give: 4500 rpm
